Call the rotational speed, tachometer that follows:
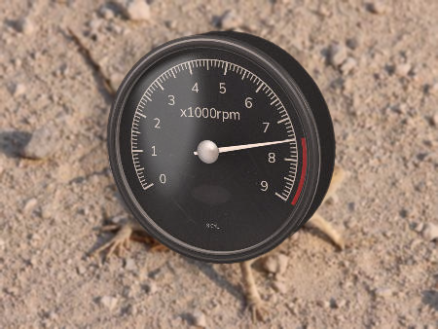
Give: 7500 rpm
